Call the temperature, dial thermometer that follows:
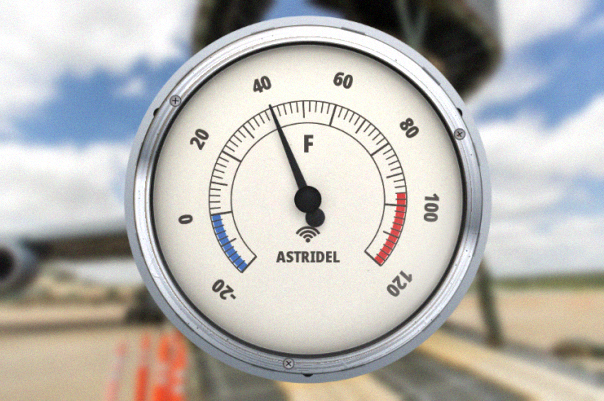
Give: 40 °F
